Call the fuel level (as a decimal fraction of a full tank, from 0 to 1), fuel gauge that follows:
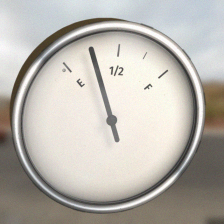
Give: 0.25
